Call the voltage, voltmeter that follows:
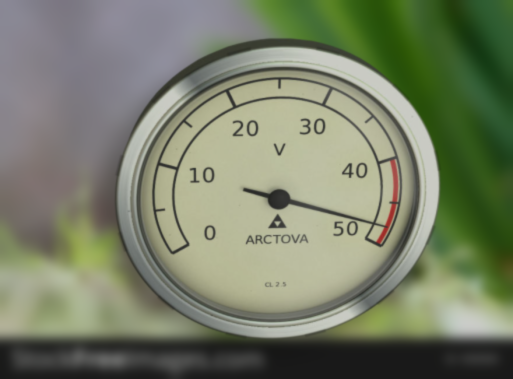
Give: 47.5 V
